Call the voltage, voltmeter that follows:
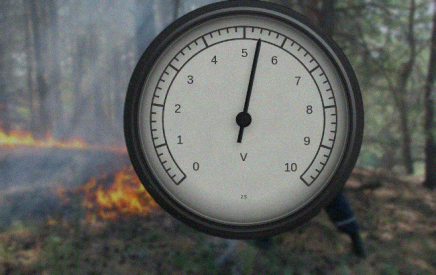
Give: 5.4 V
